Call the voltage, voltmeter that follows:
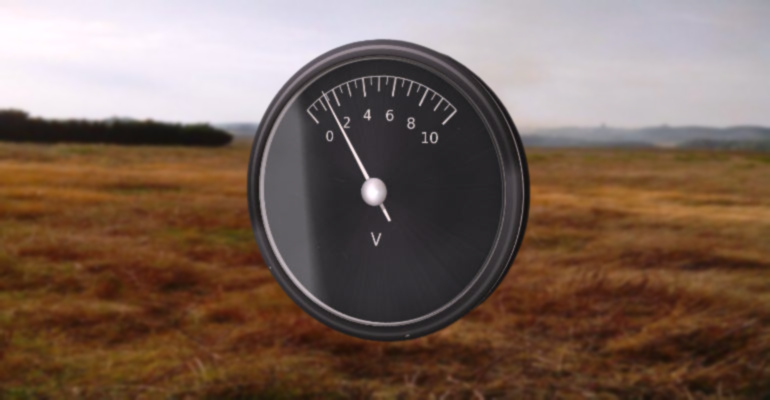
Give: 1.5 V
